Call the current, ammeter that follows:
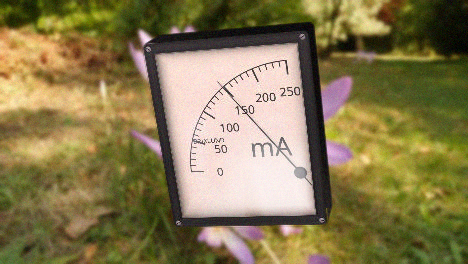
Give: 150 mA
